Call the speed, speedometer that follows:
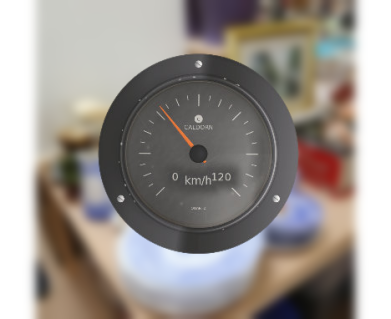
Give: 42.5 km/h
